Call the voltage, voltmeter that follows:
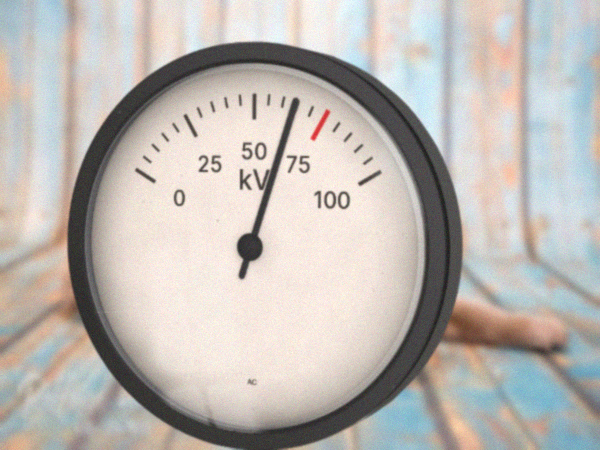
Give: 65 kV
